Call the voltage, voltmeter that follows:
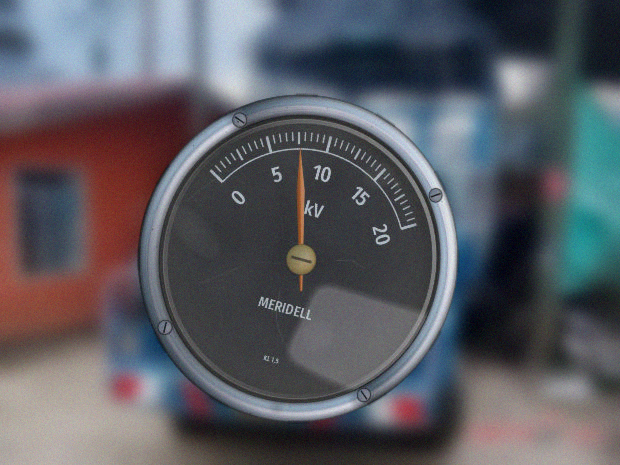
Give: 7.5 kV
